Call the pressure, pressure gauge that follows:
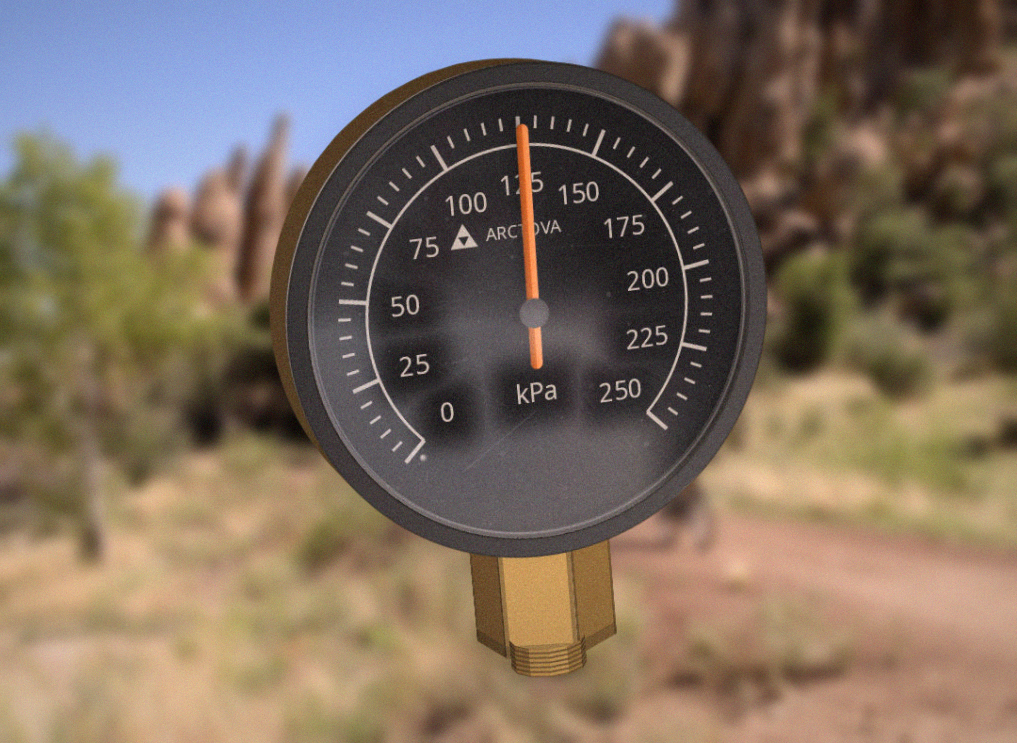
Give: 125 kPa
